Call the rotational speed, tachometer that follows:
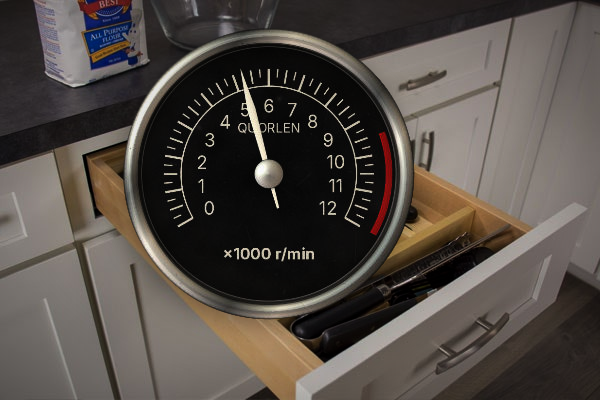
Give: 5250 rpm
